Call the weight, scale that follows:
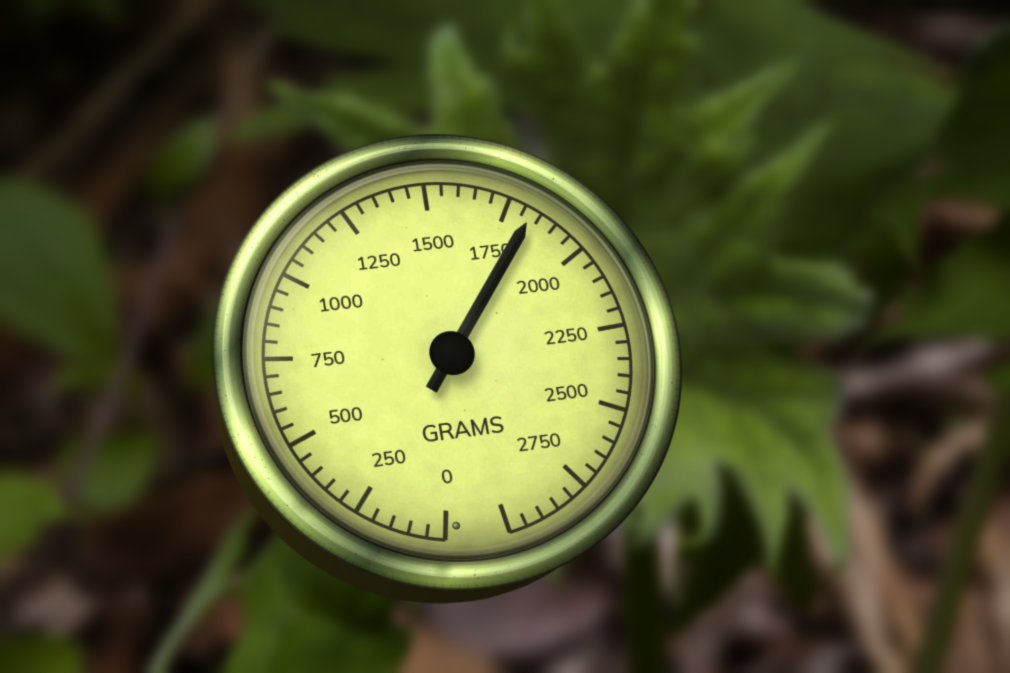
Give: 1825 g
